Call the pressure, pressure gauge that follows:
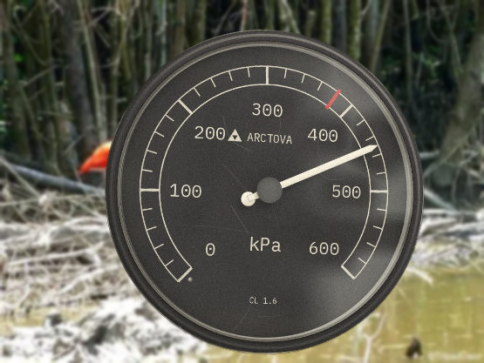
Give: 450 kPa
